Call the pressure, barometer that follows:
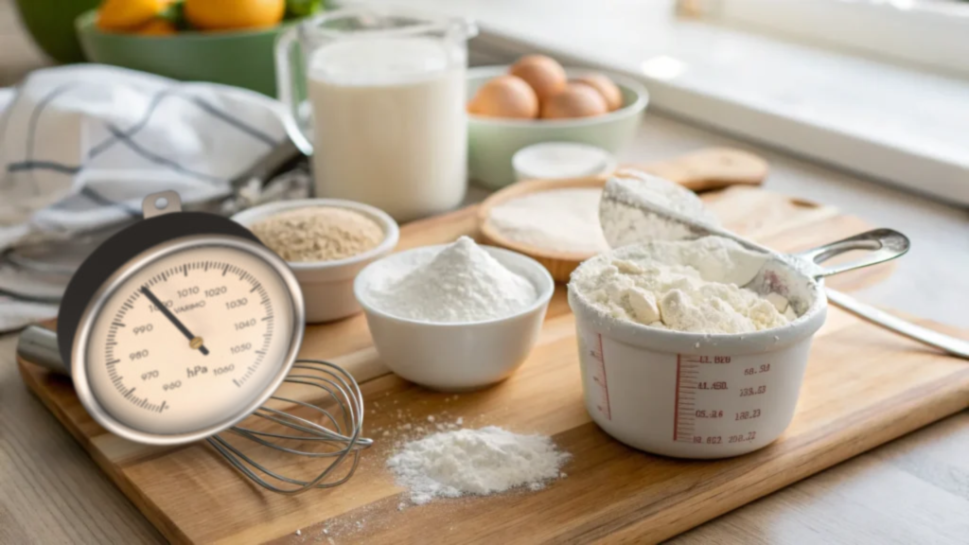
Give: 1000 hPa
